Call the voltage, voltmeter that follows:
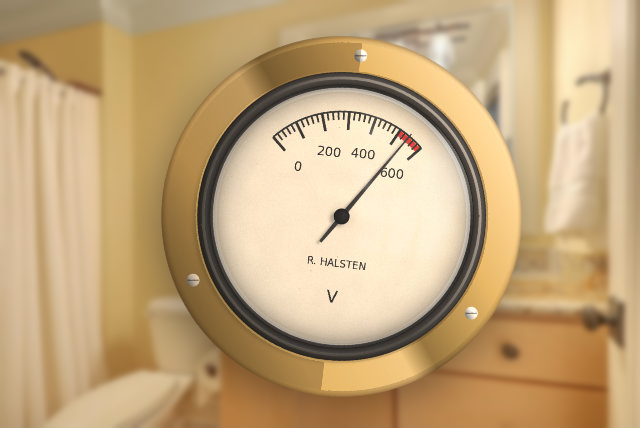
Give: 540 V
